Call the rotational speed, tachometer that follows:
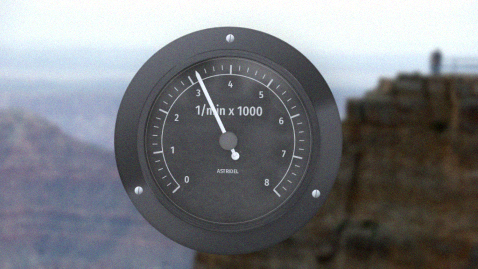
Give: 3200 rpm
